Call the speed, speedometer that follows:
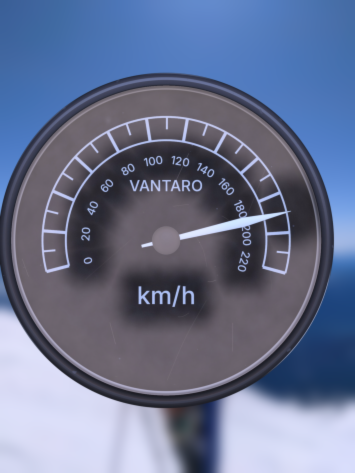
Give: 190 km/h
